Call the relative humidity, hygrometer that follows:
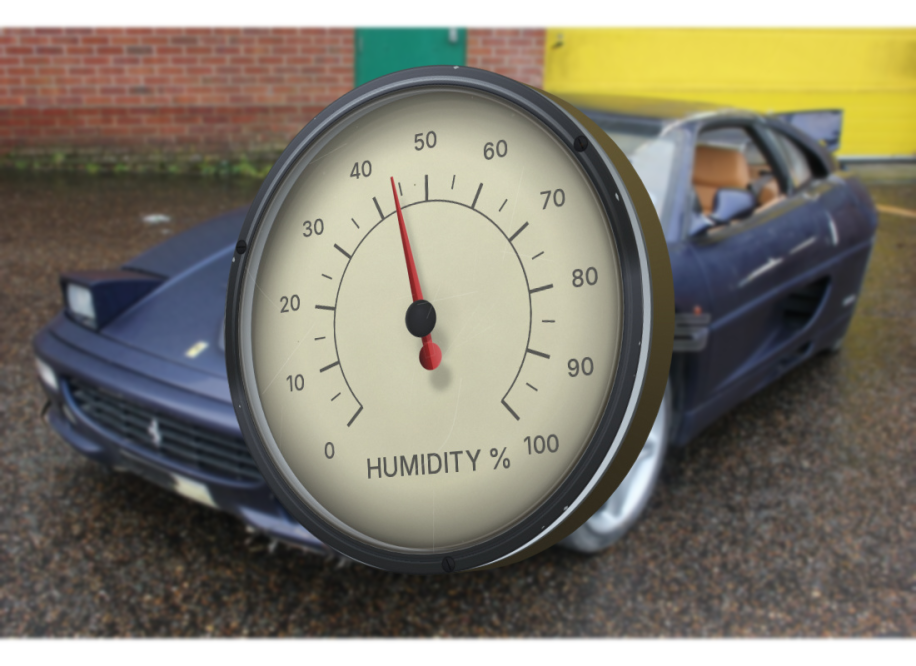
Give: 45 %
